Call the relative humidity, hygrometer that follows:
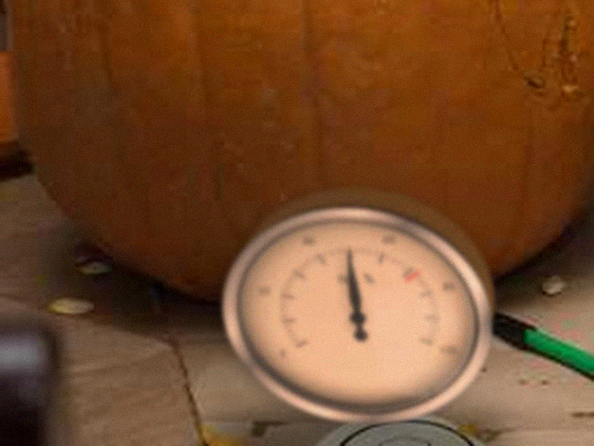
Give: 50 %
